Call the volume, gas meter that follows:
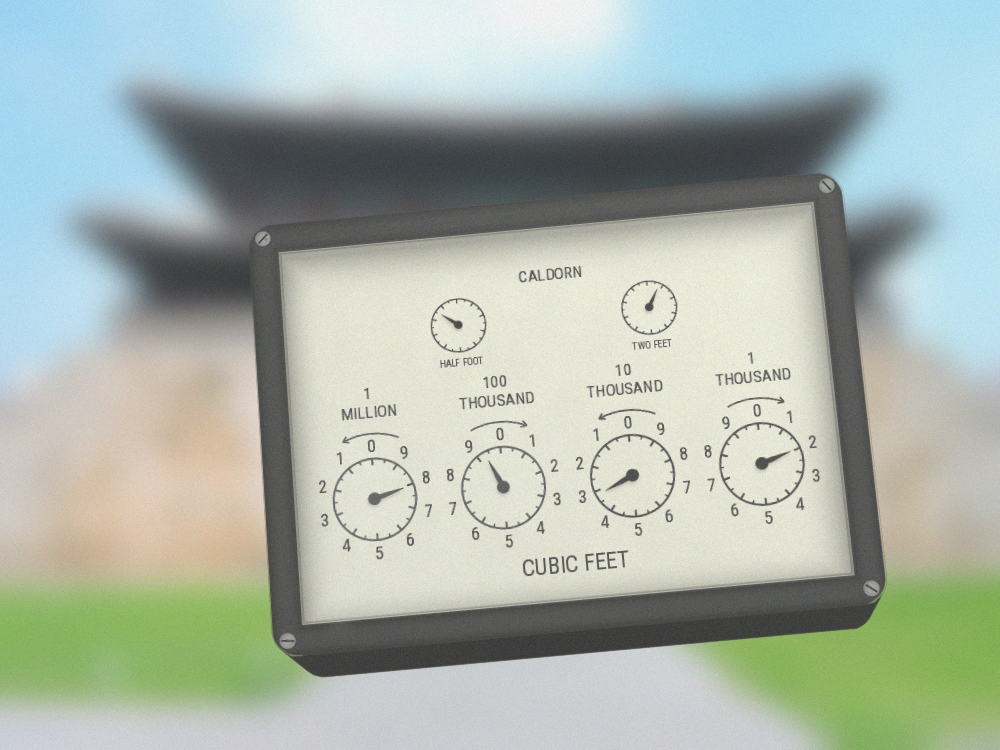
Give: 793200 ft³
